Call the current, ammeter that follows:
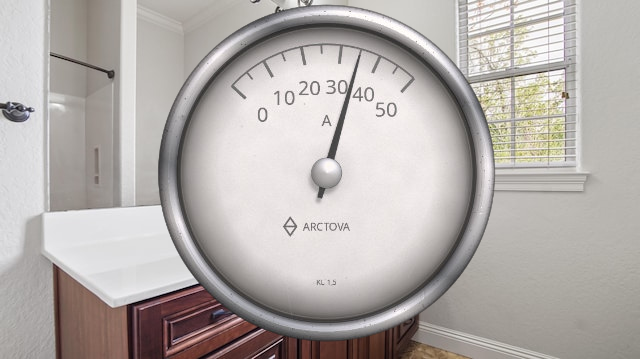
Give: 35 A
